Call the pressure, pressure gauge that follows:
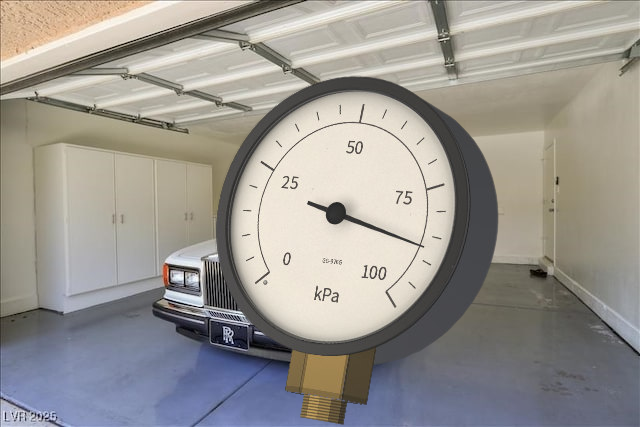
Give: 87.5 kPa
